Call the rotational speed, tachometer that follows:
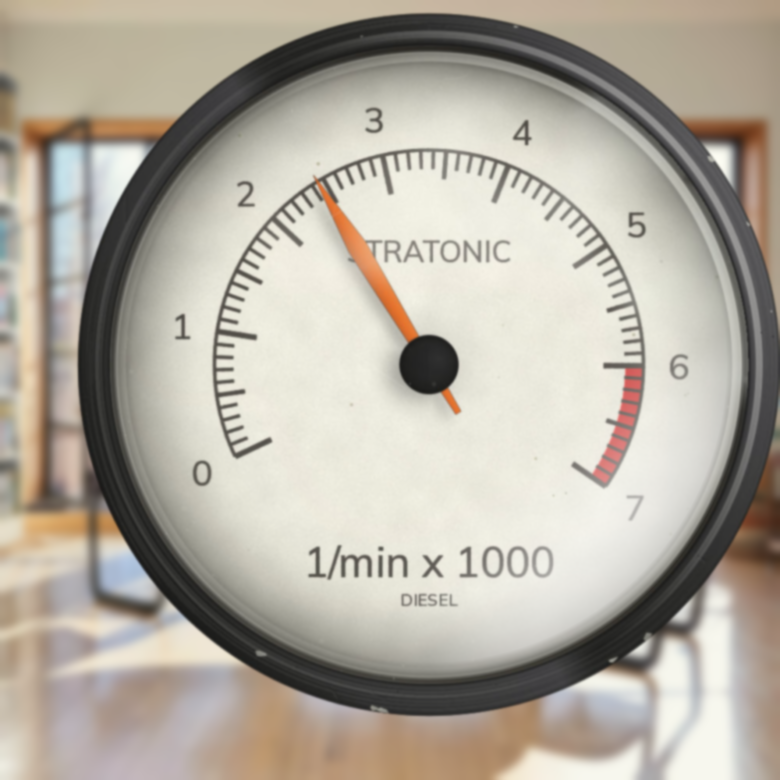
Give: 2450 rpm
